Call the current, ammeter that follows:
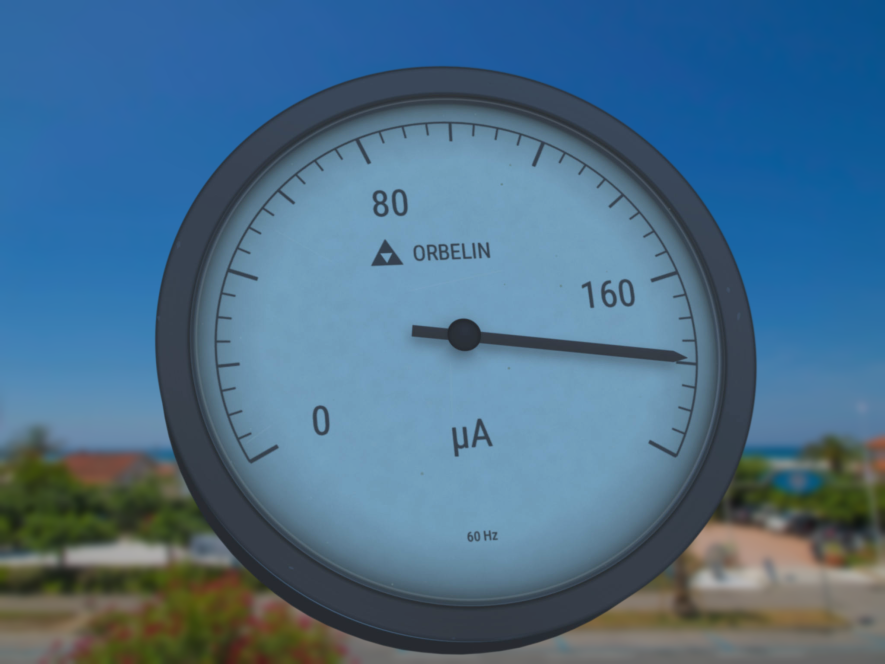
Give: 180 µA
